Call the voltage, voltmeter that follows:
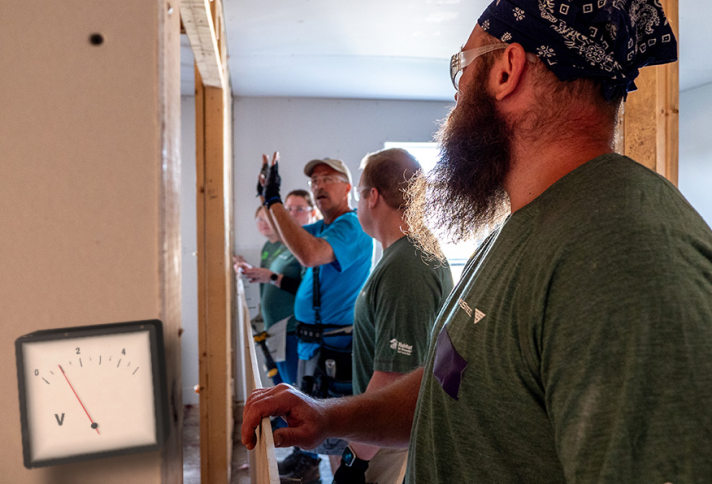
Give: 1 V
